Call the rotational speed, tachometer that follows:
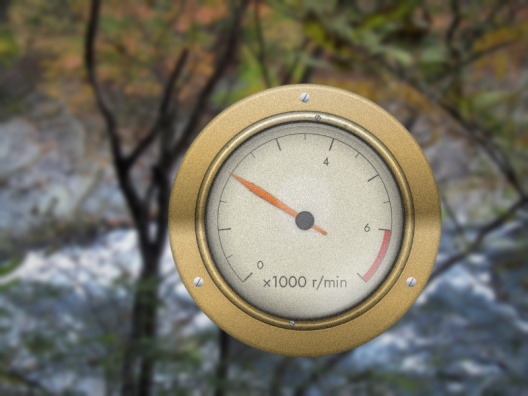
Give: 2000 rpm
